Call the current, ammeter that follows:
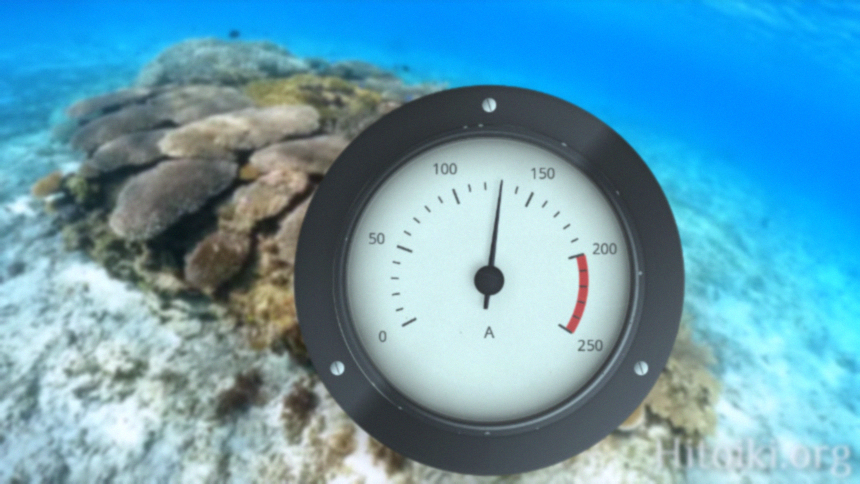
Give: 130 A
